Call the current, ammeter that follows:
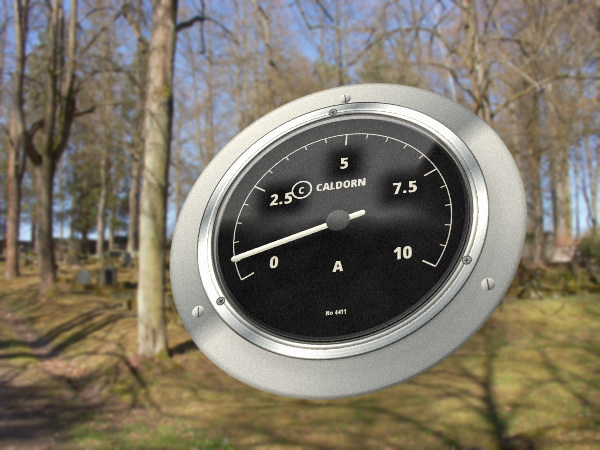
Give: 0.5 A
